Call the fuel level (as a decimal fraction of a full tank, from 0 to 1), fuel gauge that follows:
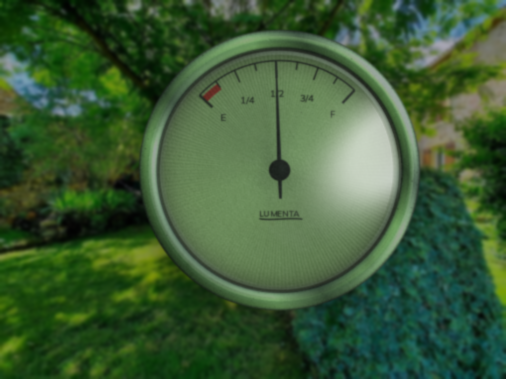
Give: 0.5
